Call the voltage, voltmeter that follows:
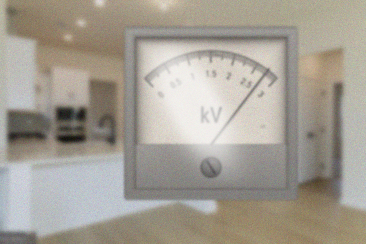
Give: 2.75 kV
